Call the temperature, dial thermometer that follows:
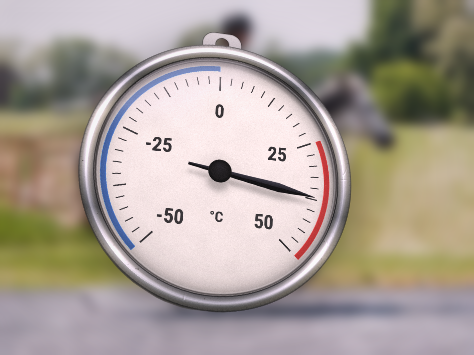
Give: 37.5 °C
